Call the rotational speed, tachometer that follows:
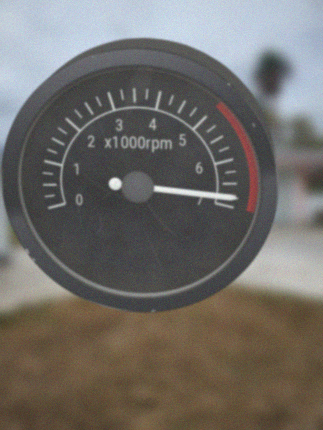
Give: 6750 rpm
